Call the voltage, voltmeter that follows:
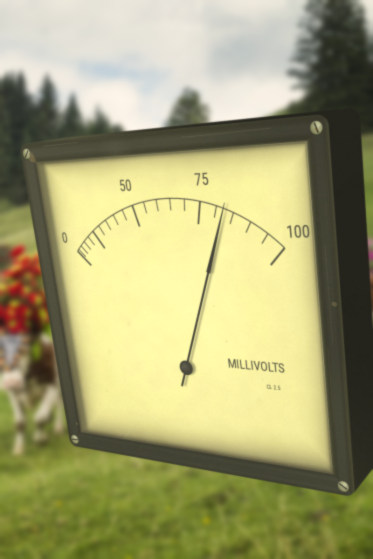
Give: 82.5 mV
